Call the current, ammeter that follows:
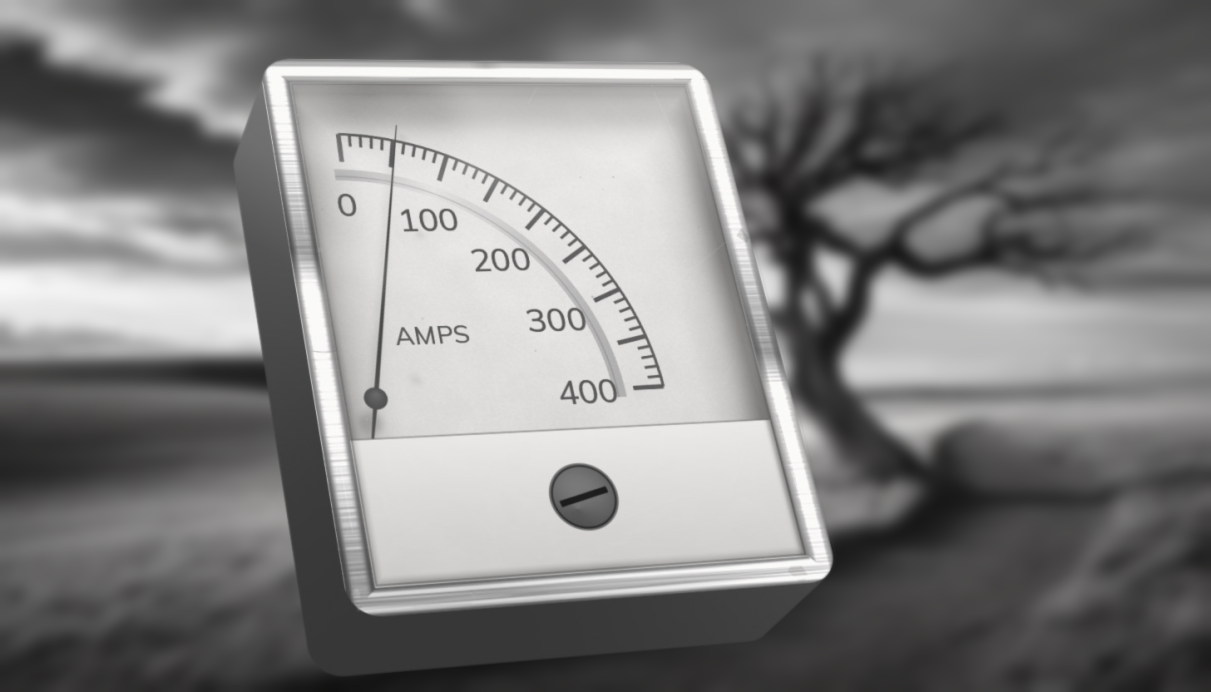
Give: 50 A
